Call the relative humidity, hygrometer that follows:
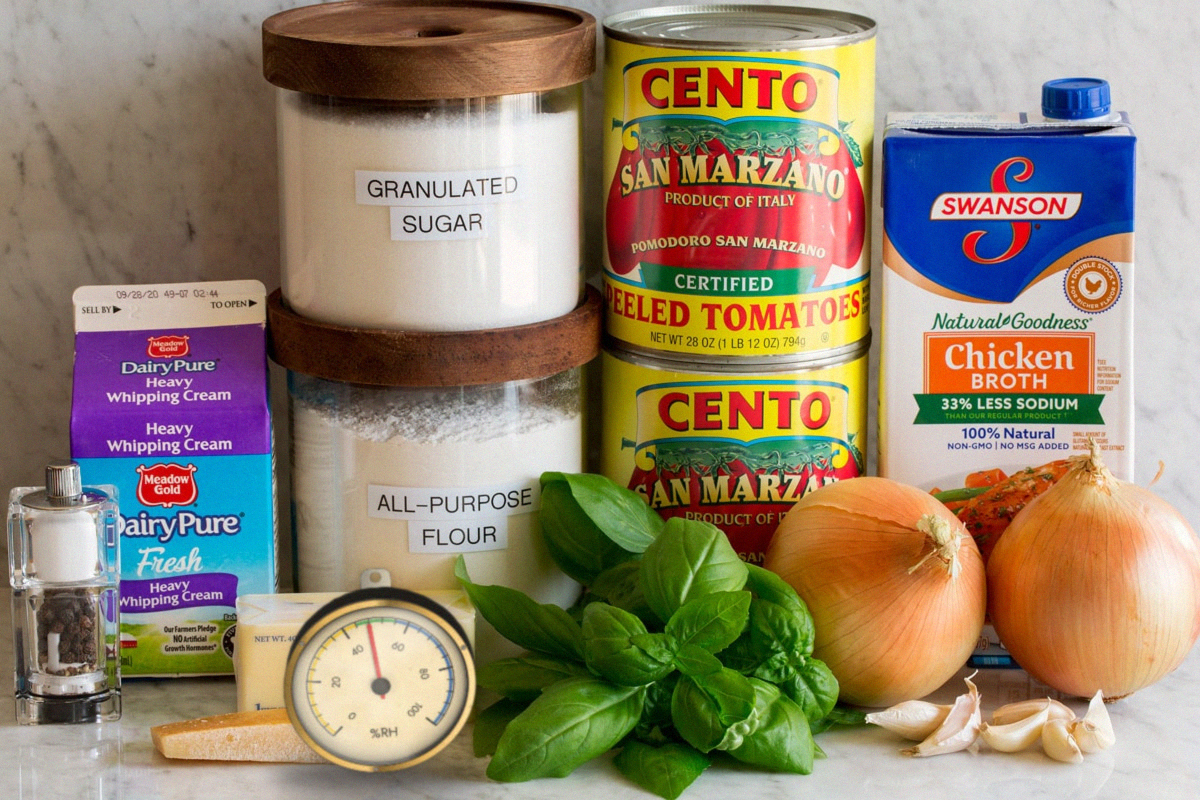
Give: 48 %
